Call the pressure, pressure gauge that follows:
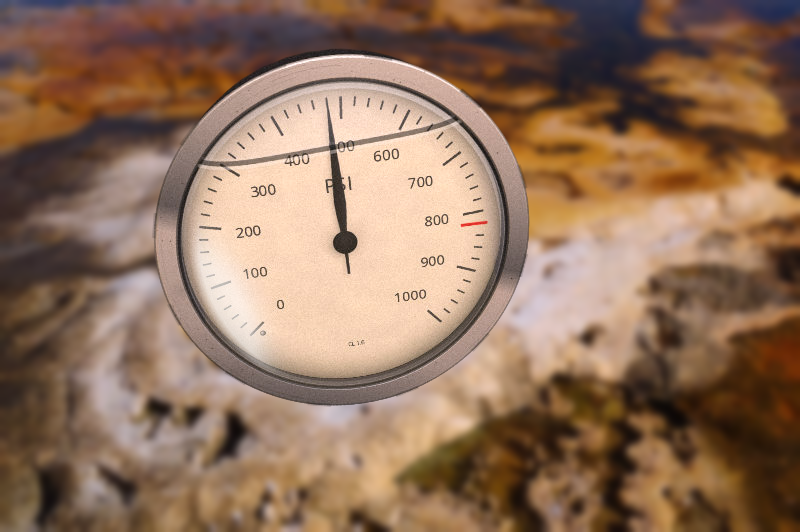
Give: 480 psi
